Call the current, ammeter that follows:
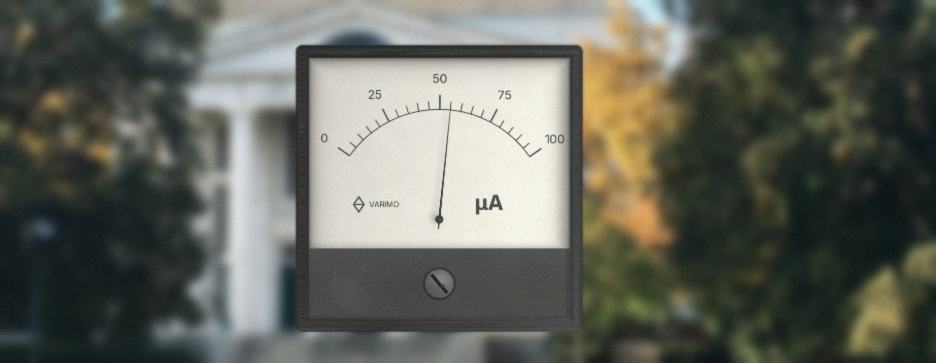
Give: 55 µA
